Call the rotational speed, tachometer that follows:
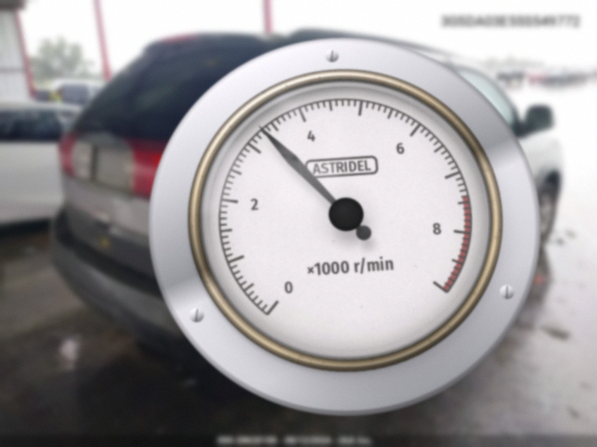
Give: 3300 rpm
